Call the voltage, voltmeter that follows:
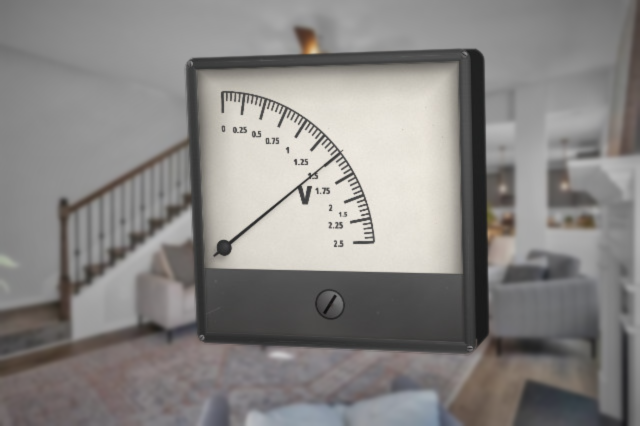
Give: 1.5 V
